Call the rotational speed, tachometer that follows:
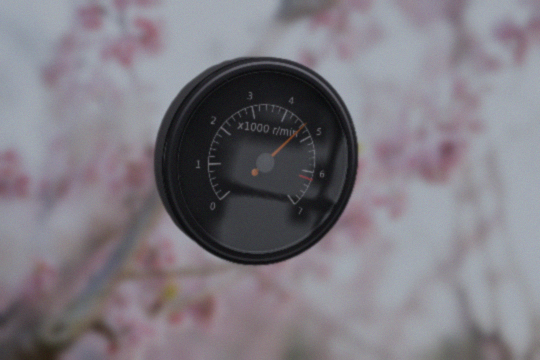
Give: 4600 rpm
